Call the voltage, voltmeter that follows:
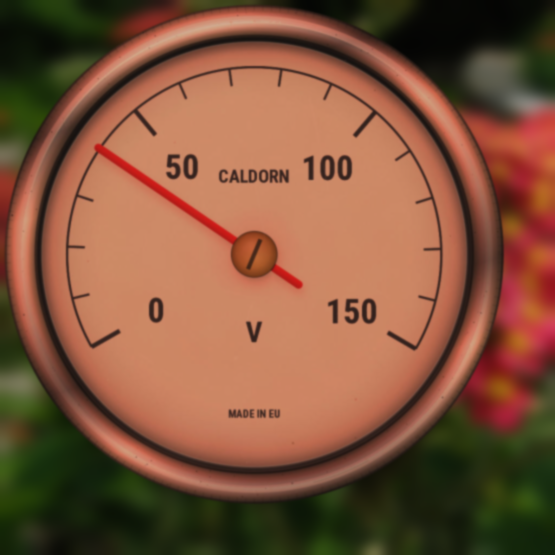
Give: 40 V
